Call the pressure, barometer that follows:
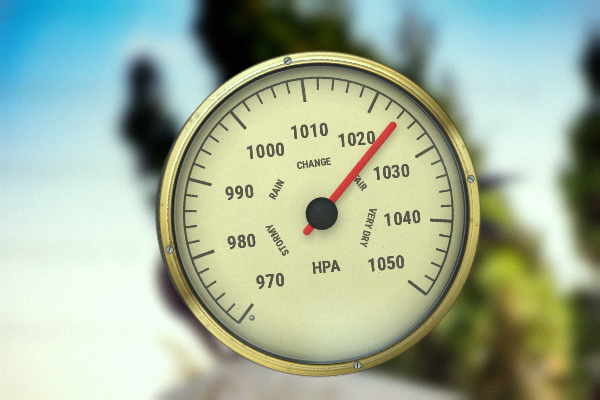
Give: 1024 hPa
